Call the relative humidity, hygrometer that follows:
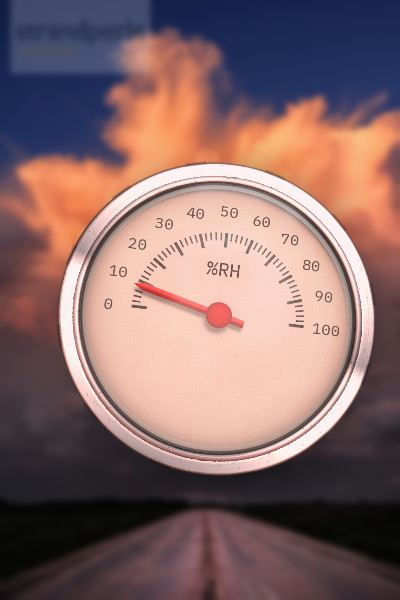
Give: 8 %
